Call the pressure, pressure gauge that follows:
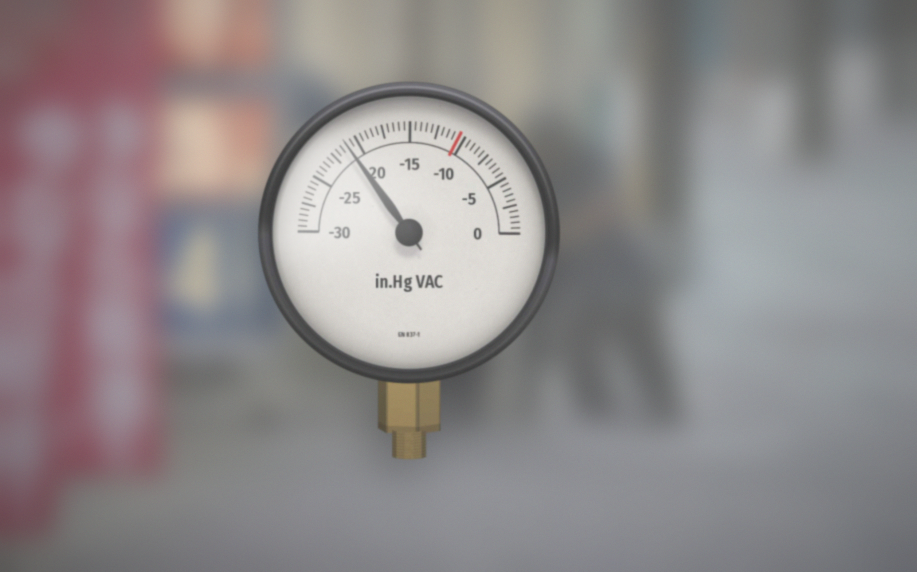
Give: -21 inHg
